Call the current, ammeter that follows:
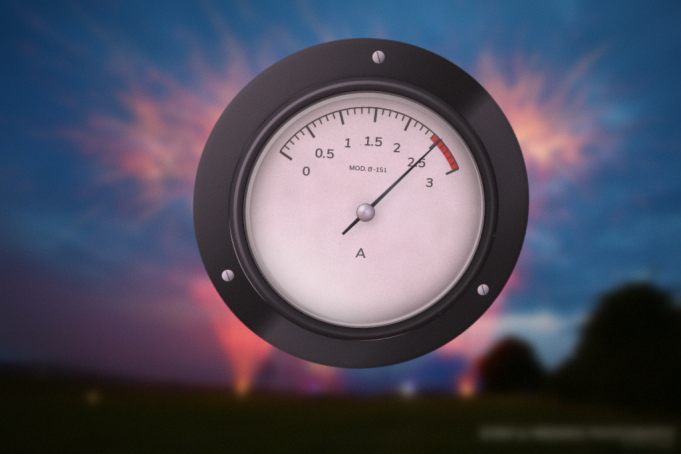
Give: 2.5 A
